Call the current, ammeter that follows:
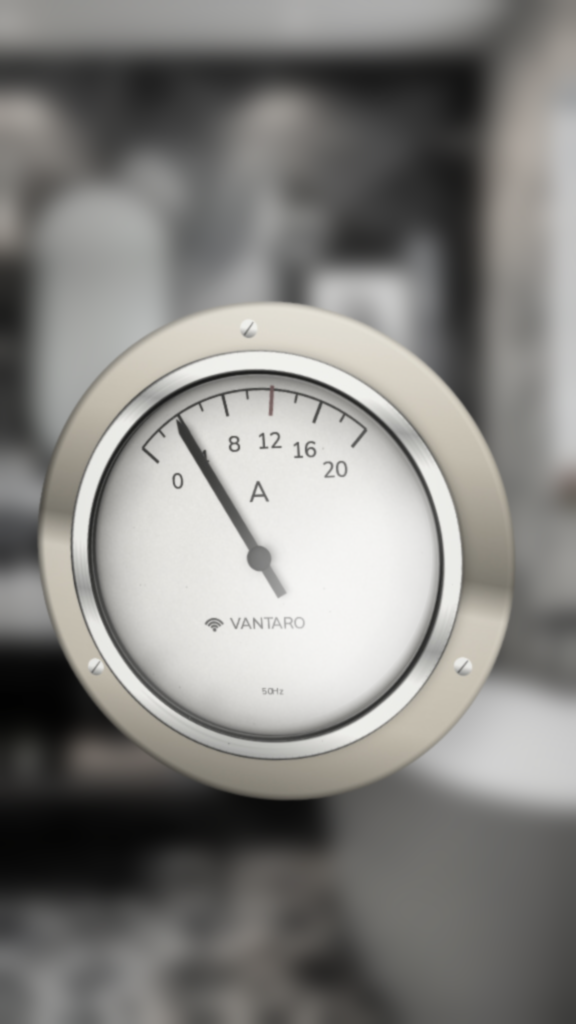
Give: 4 A
